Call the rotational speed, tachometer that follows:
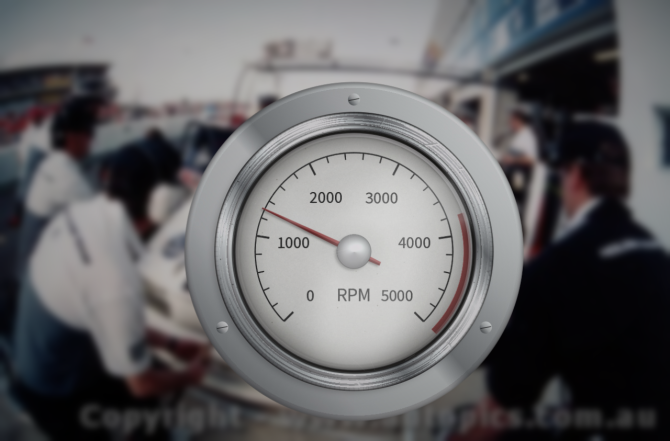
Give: 1300 rpm
